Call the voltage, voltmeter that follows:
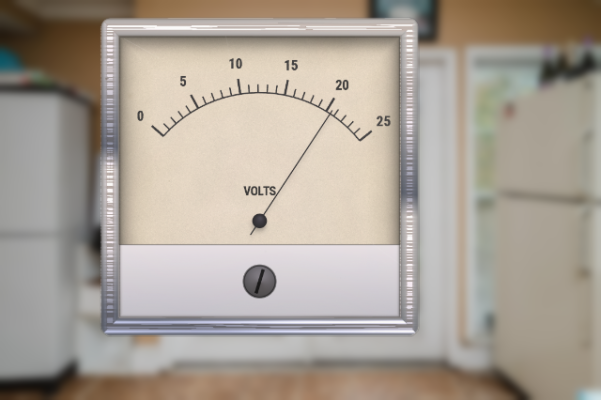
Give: 20.5 V
